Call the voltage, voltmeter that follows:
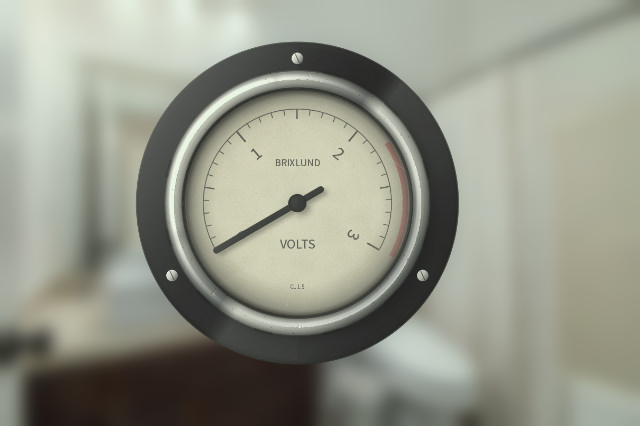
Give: 0 V
